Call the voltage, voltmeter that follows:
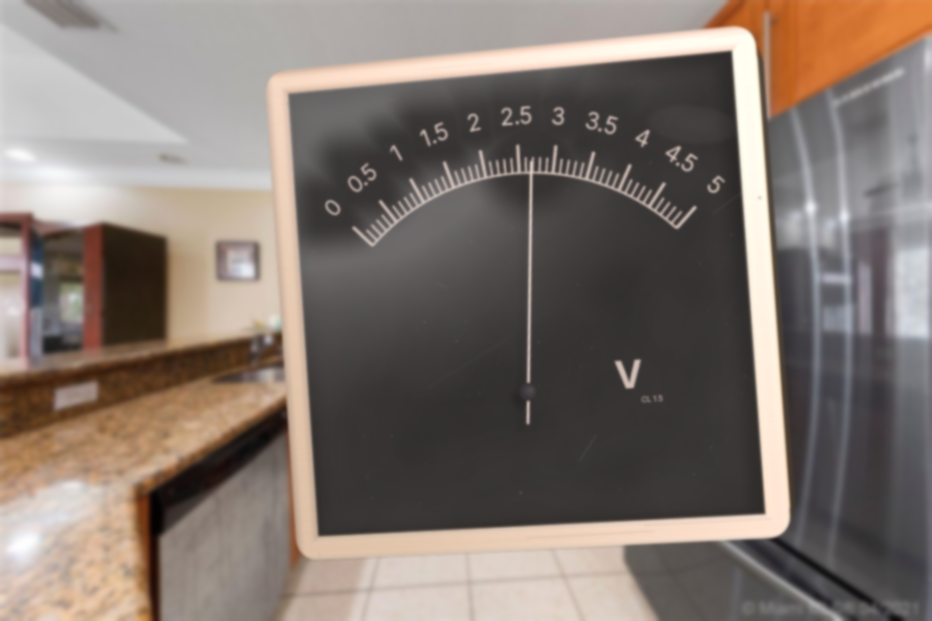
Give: 2.7 V
